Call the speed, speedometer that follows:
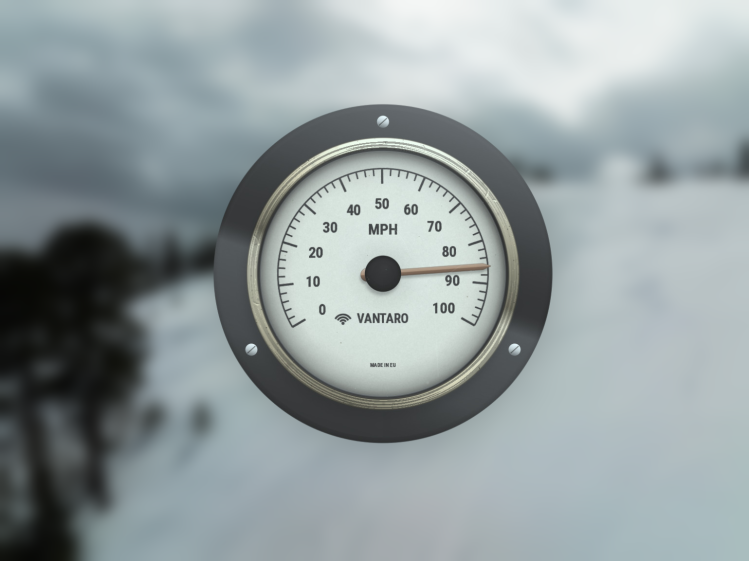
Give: 86 mph
